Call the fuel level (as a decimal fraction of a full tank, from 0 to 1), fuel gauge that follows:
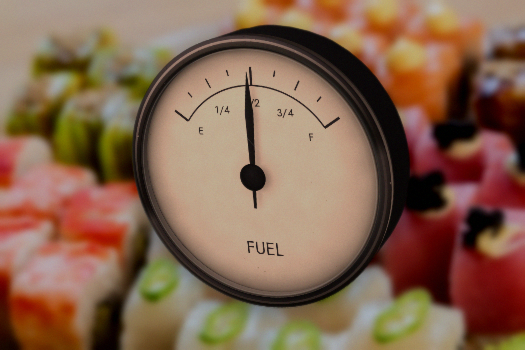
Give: 0.5
